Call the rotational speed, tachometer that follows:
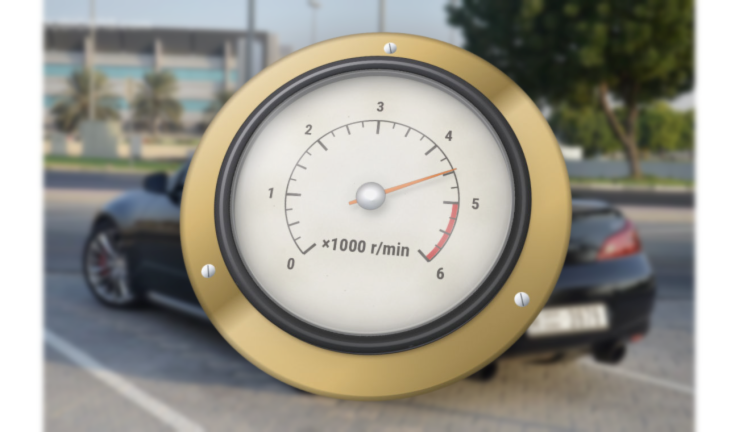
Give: 4500 rpm
